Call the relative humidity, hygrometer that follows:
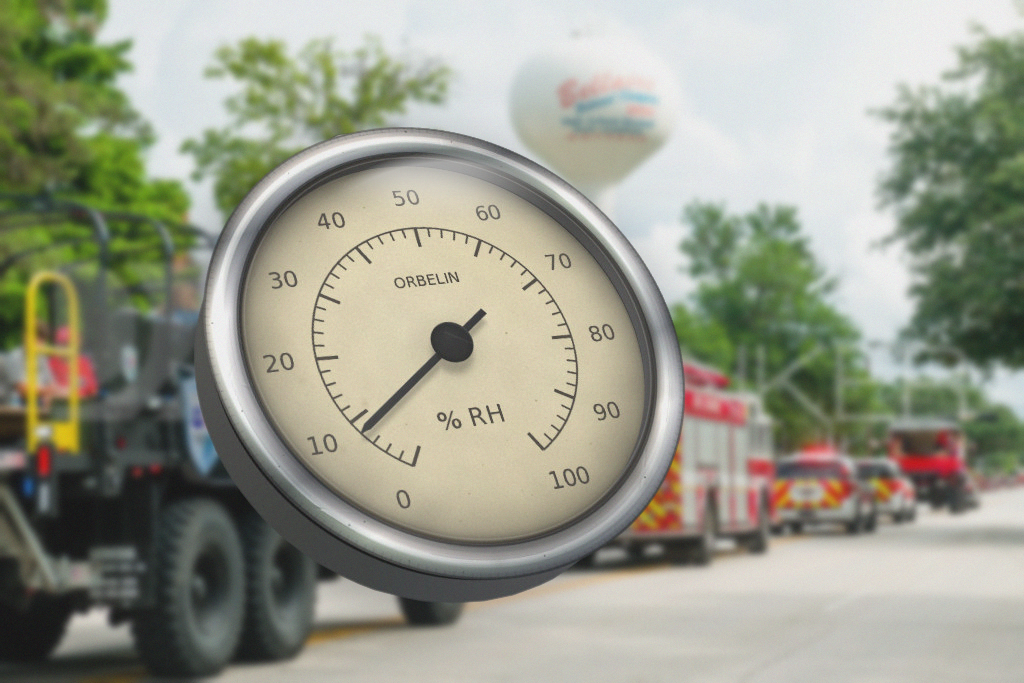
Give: 8 %
